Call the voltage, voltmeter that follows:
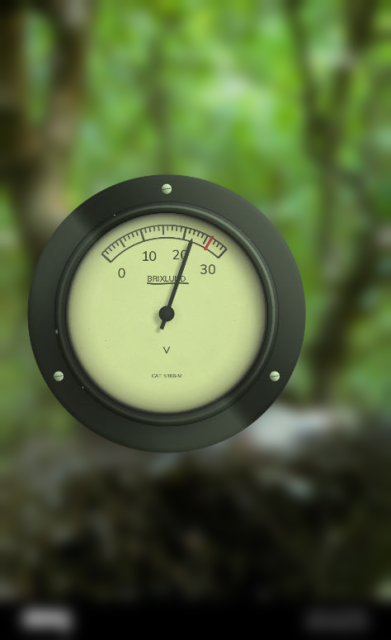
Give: 22 V
